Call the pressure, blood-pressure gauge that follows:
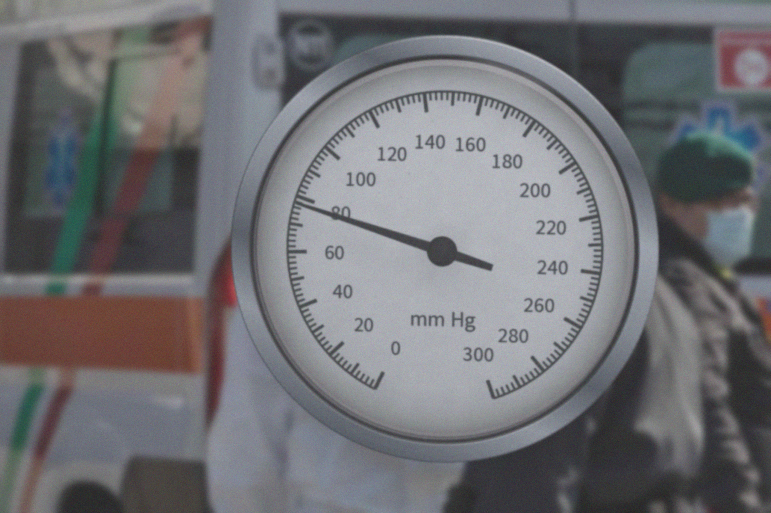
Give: 78 mmHg
